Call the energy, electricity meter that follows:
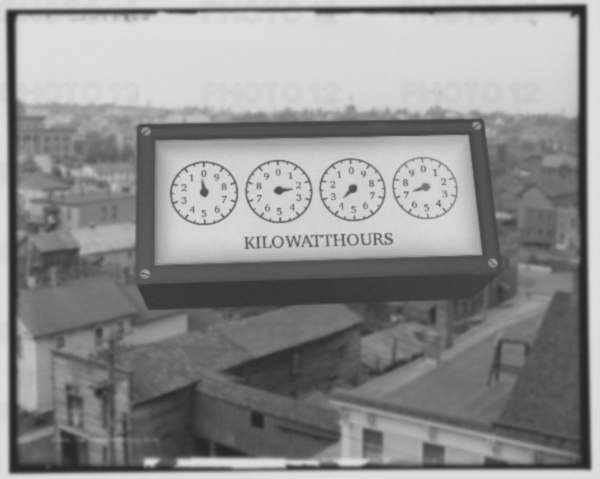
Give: 237 kWh
